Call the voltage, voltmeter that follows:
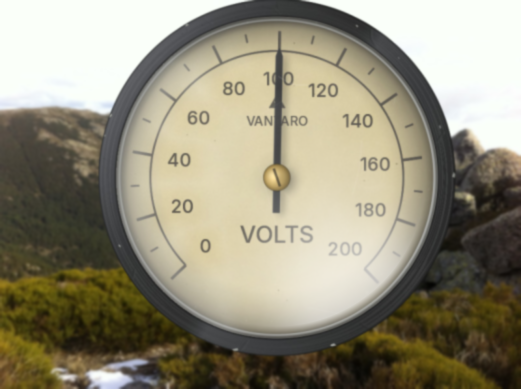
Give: 100 V
